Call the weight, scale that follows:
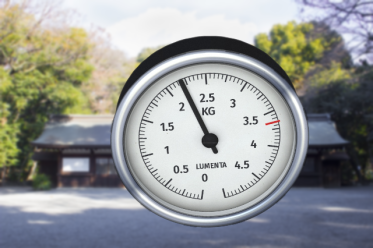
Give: 2.2 kg
